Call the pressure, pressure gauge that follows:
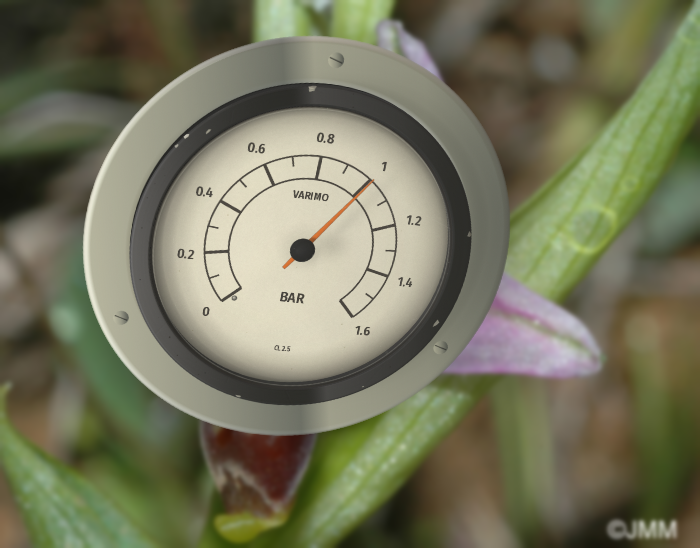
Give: 1 bar
